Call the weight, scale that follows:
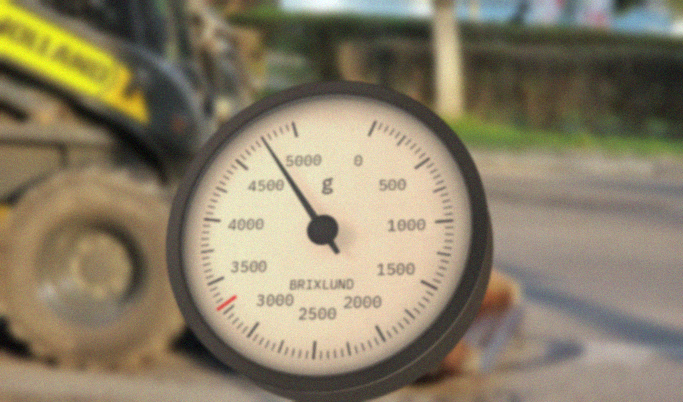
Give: 4750 g
